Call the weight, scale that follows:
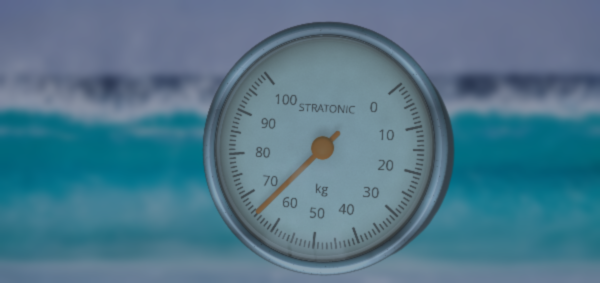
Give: 65 kg
